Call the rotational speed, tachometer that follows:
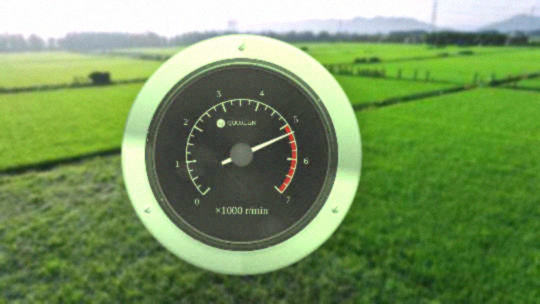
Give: 5250 rpm
